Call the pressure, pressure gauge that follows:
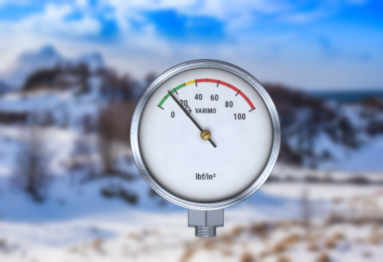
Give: 15 psi
